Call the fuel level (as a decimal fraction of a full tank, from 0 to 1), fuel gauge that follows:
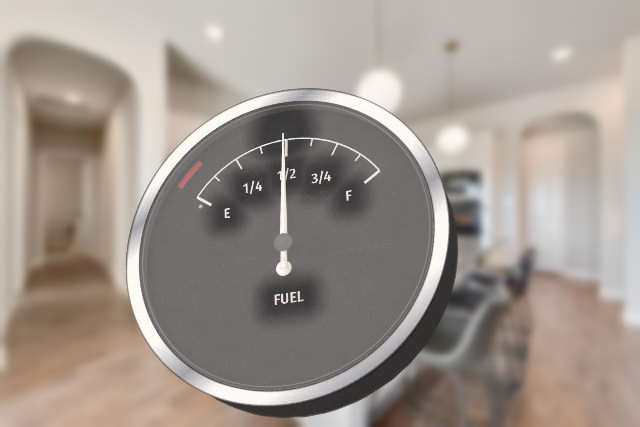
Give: 0.5
